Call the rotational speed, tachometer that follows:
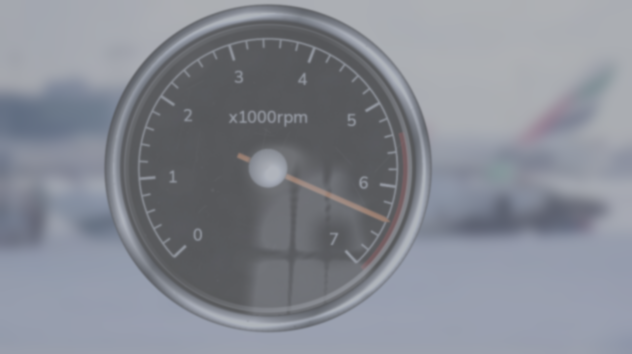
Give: 6400 rpm
